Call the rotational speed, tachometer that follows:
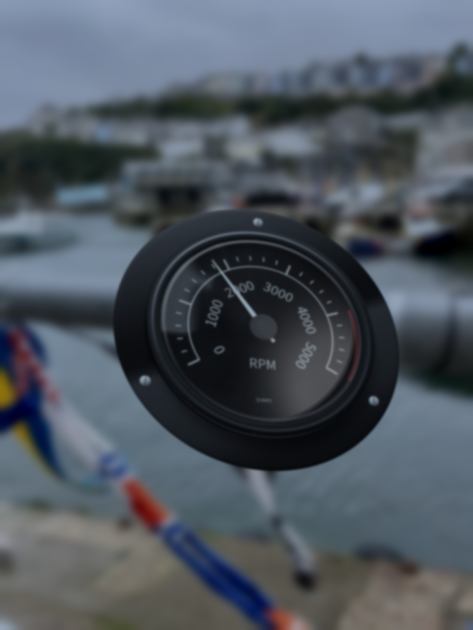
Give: 1800 rpm
